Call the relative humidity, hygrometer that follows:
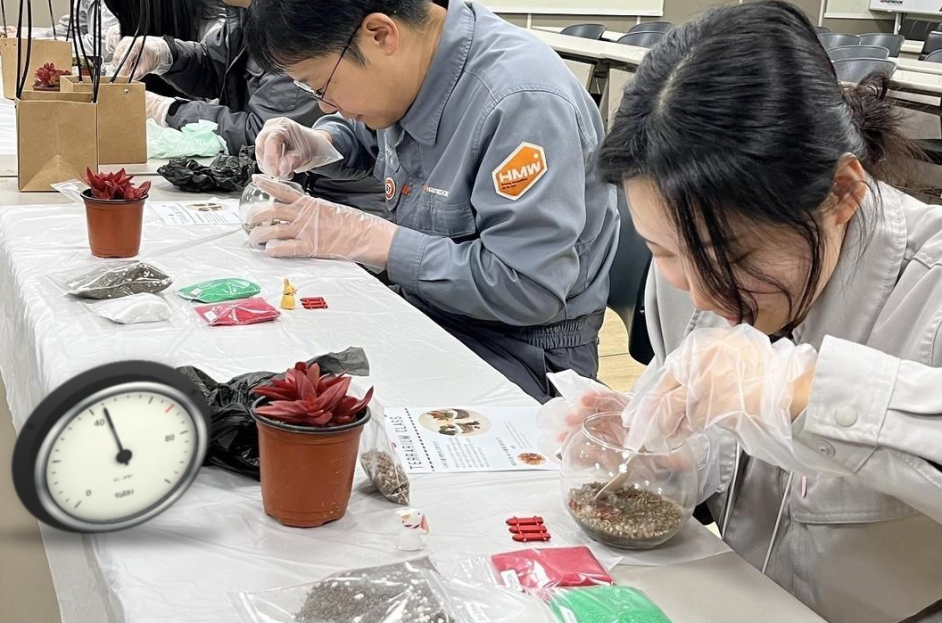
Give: 44 %
